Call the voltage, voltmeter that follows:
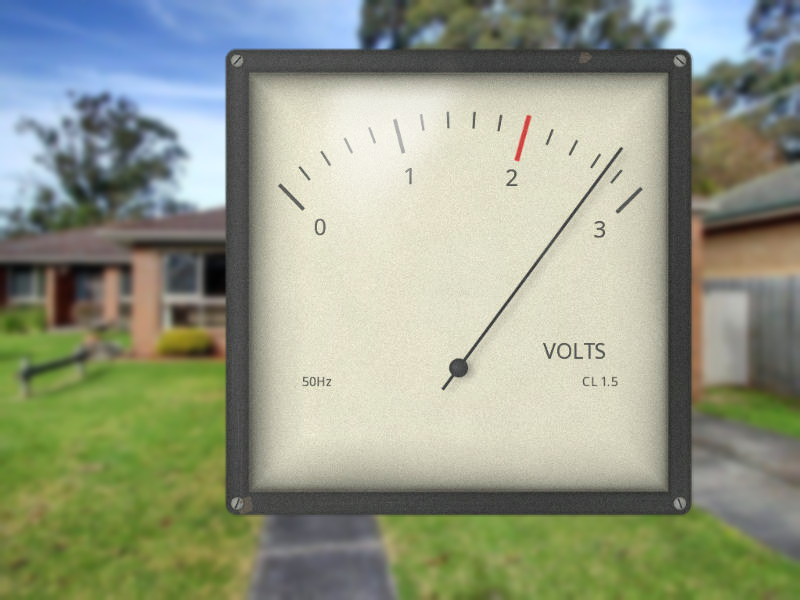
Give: 2.7 V
